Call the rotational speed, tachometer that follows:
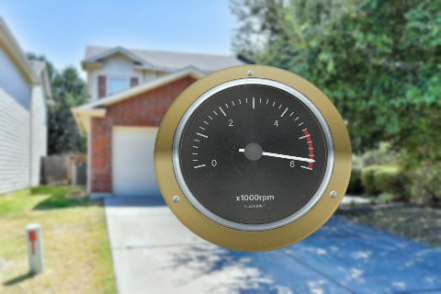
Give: 5800 rpm
